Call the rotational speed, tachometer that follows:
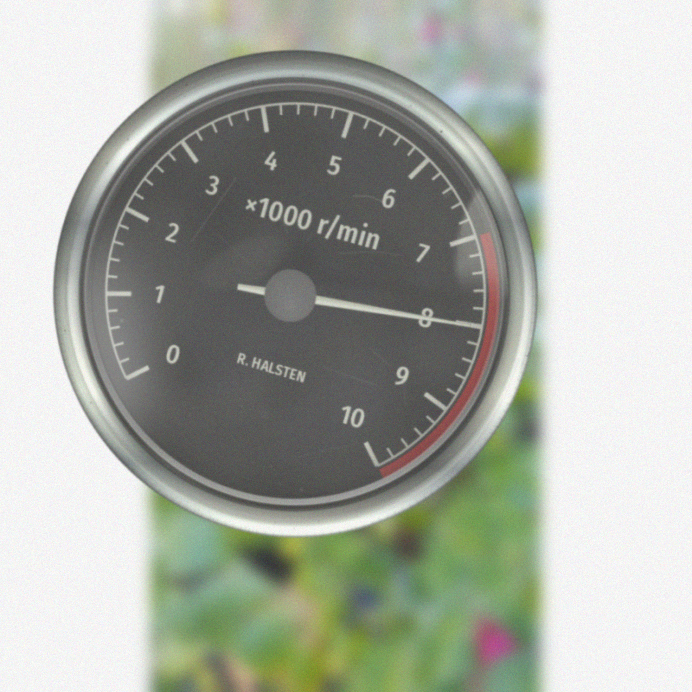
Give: 8000 rpm
